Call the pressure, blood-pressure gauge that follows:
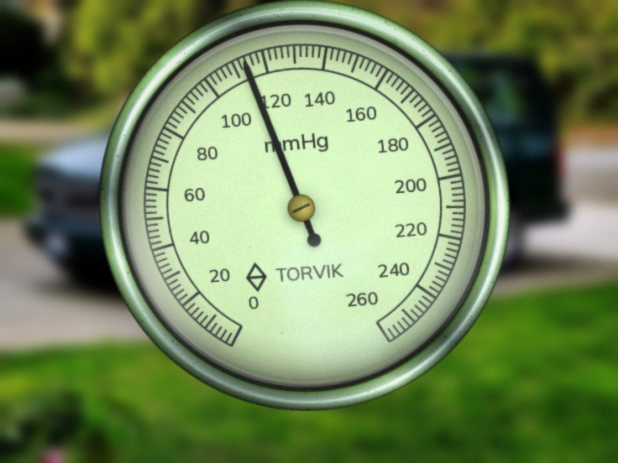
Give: 114 mmHg
